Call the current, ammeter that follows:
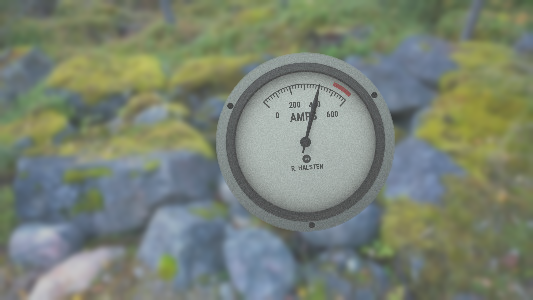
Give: 400 A
